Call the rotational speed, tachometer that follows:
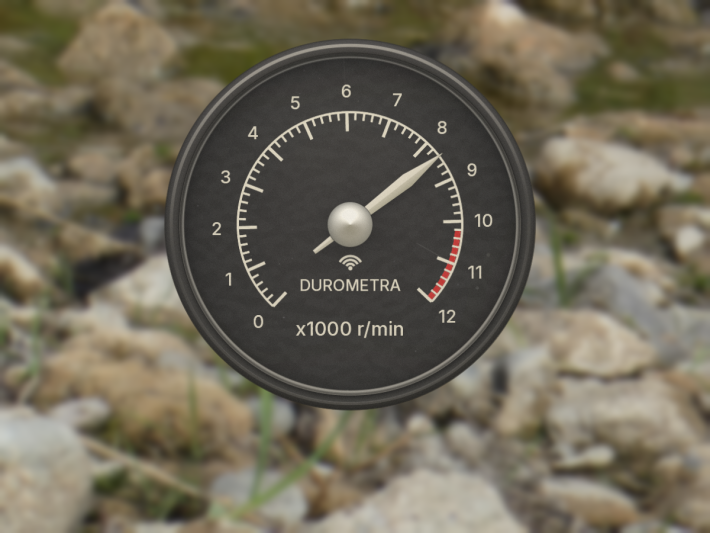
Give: 8400 rpm
